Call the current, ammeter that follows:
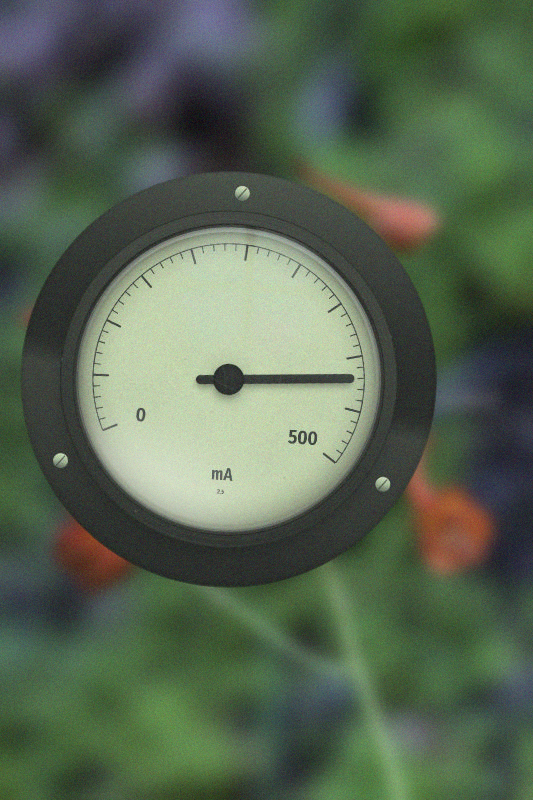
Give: 420 mA
